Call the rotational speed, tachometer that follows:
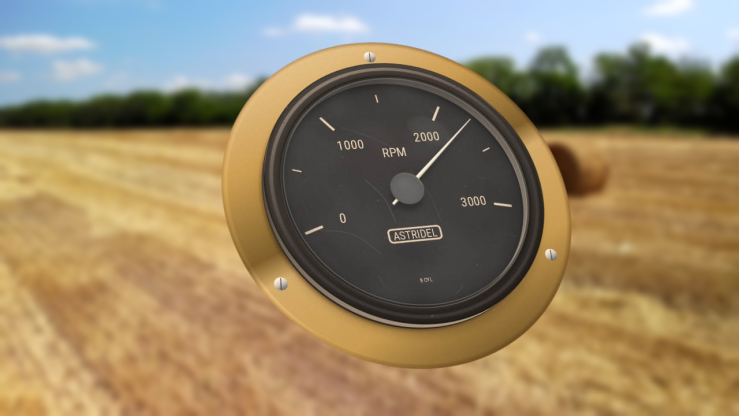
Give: 2250 rpm
